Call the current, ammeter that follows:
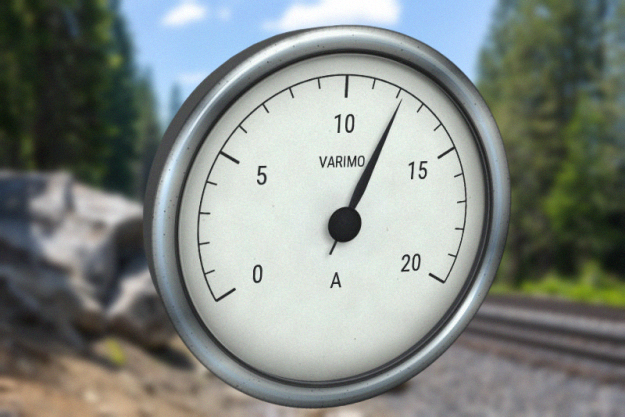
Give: 12 A
